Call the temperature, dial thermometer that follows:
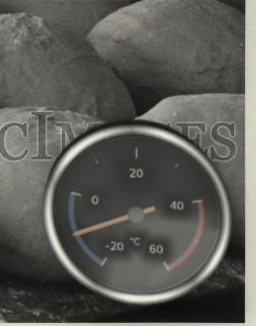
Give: -10 °C
